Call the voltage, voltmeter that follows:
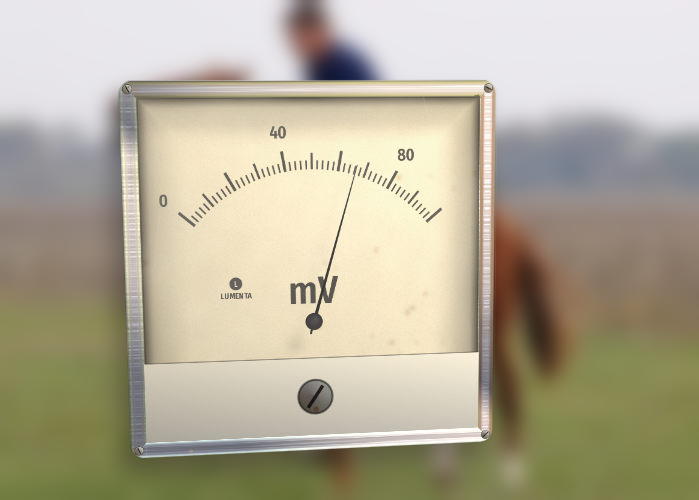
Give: 66 mV
